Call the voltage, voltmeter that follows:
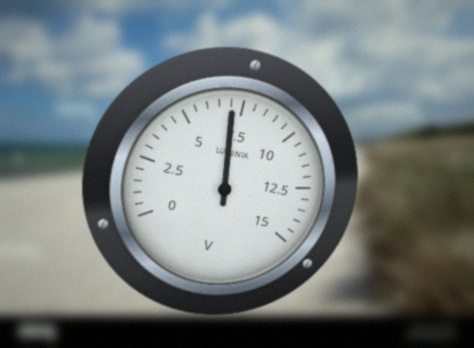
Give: 7 V
